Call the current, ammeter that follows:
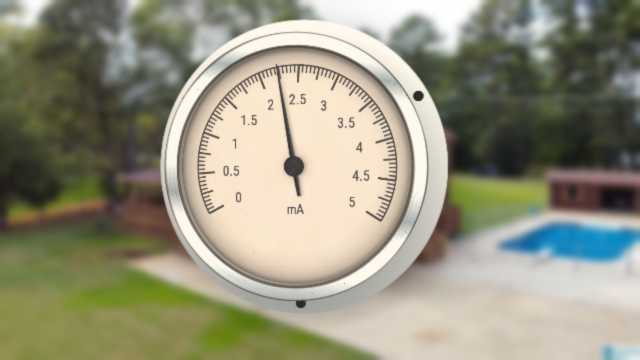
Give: 2.25 mA
